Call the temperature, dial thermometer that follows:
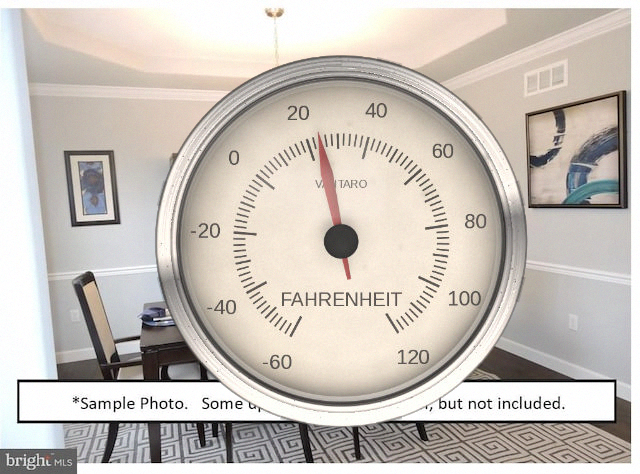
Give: 24 °F
